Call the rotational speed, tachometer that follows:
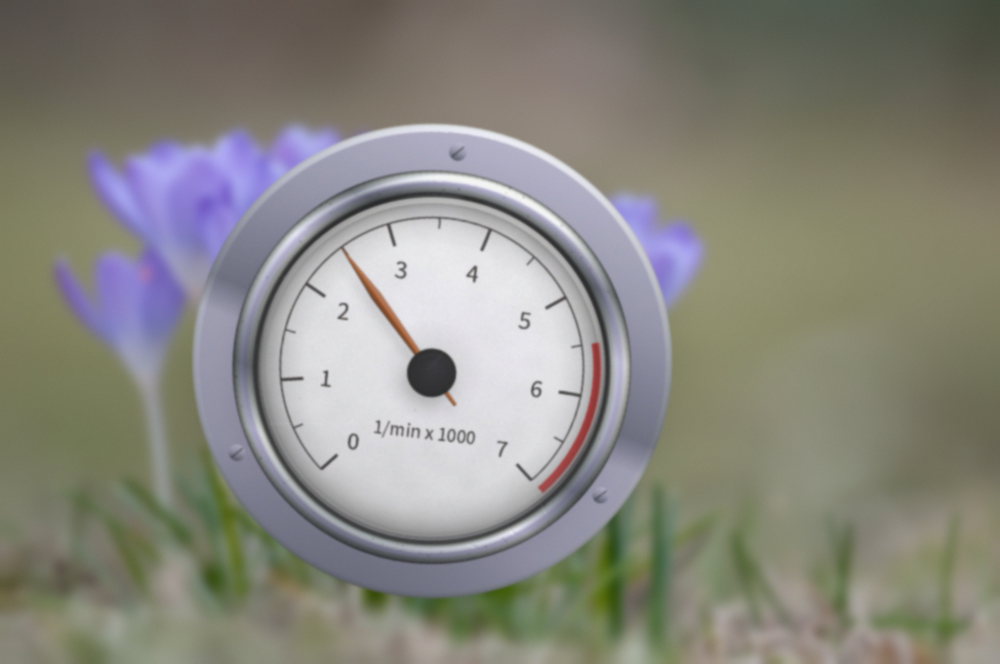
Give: 2500 rpm
